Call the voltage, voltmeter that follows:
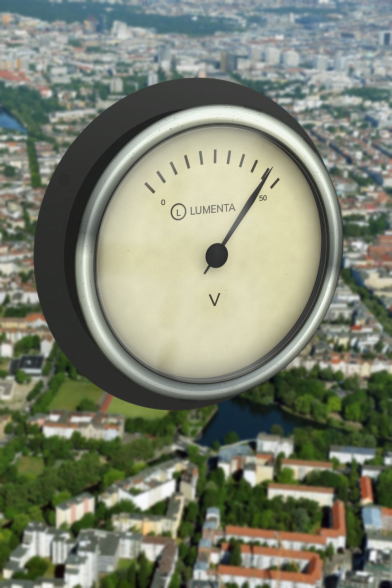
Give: 45 V
